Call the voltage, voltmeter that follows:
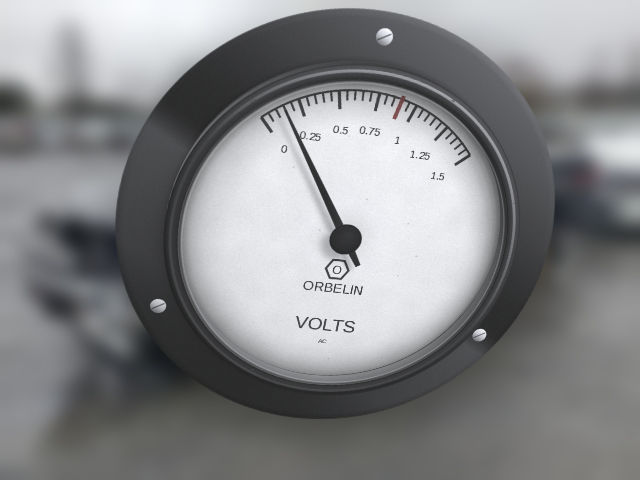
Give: 0.15 V
